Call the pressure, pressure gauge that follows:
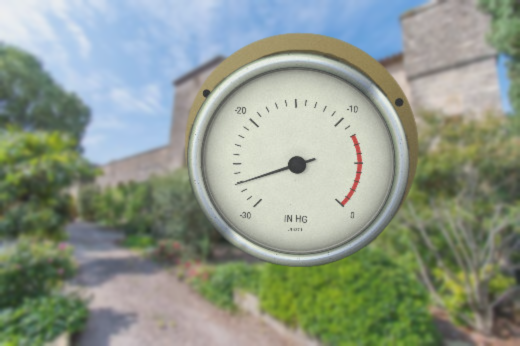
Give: -27 inHg
